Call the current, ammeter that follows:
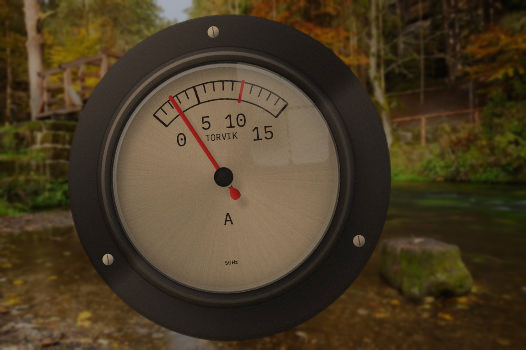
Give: 2.5 A
